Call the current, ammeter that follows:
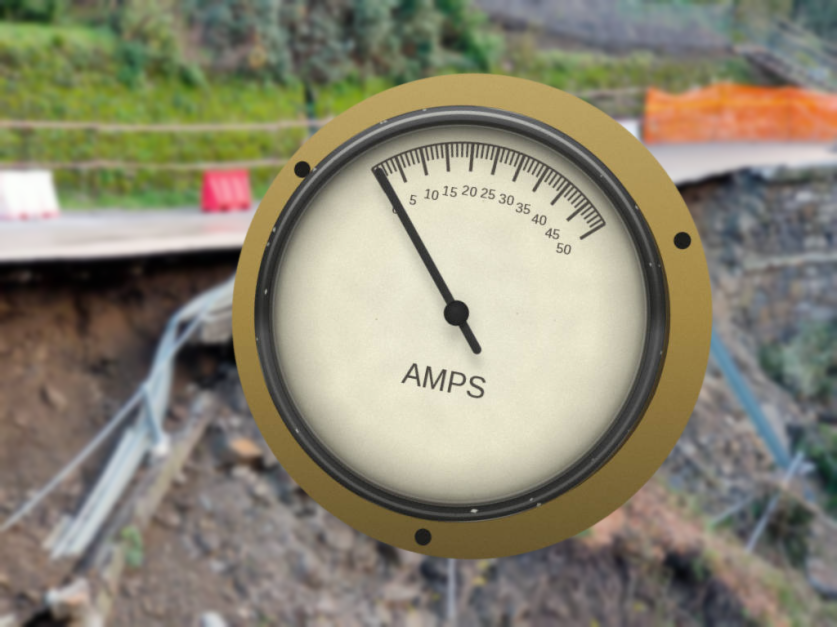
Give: 1 A
